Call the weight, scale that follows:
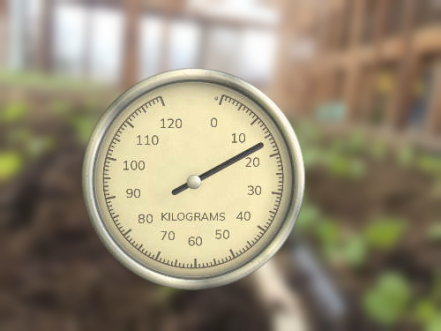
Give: 16 kg
